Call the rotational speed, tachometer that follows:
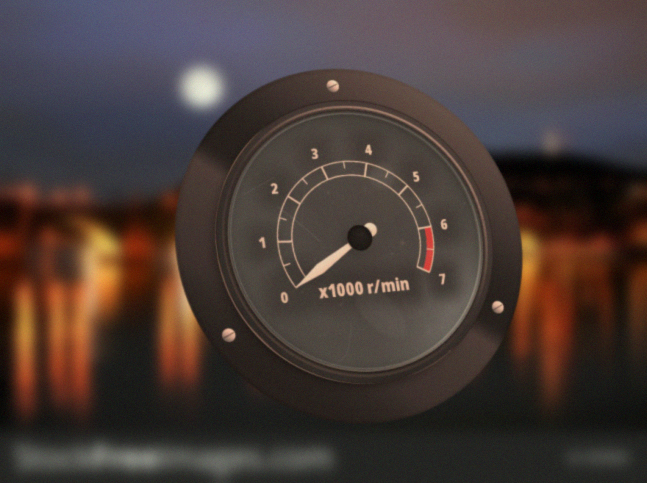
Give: 0 rpm
